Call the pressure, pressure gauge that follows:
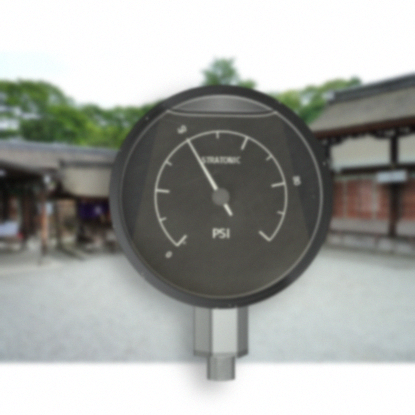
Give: 40 psi
